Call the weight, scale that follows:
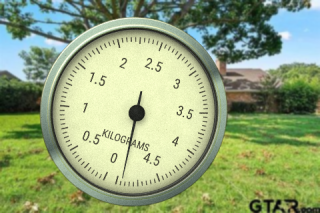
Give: 4.95 kg
